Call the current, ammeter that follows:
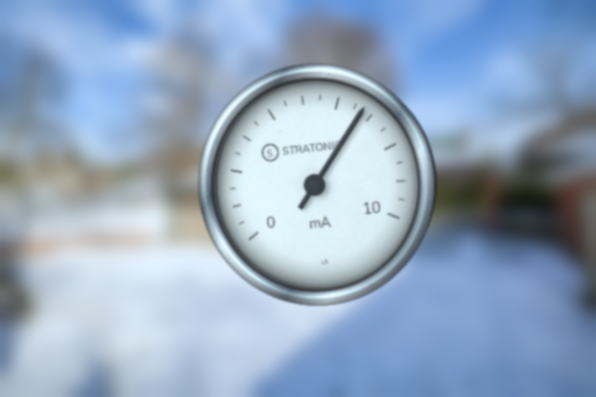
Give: 6.75 mA
